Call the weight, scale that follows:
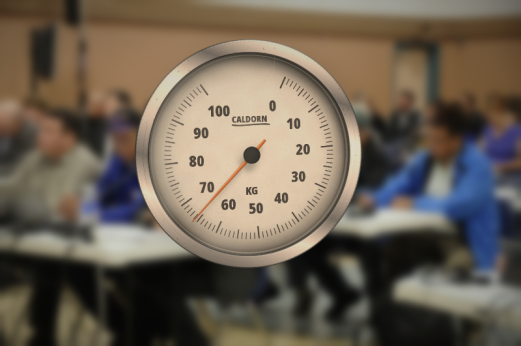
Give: 66 kg
